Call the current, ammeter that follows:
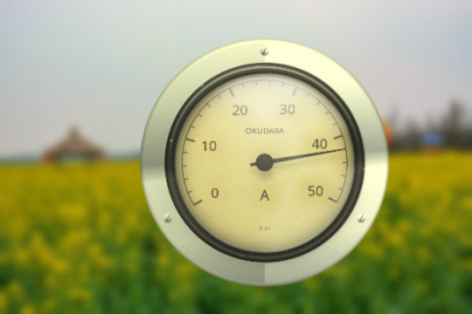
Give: 42 A
